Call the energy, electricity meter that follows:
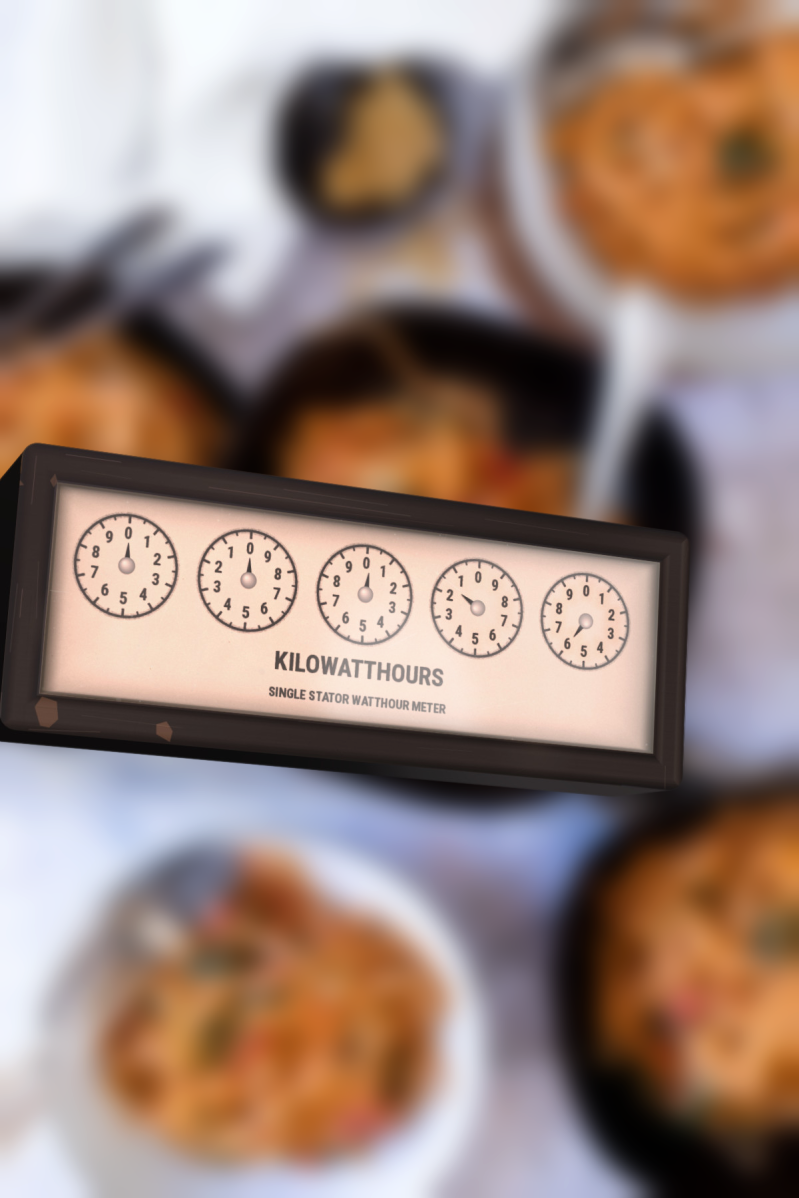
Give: 16 kWh
